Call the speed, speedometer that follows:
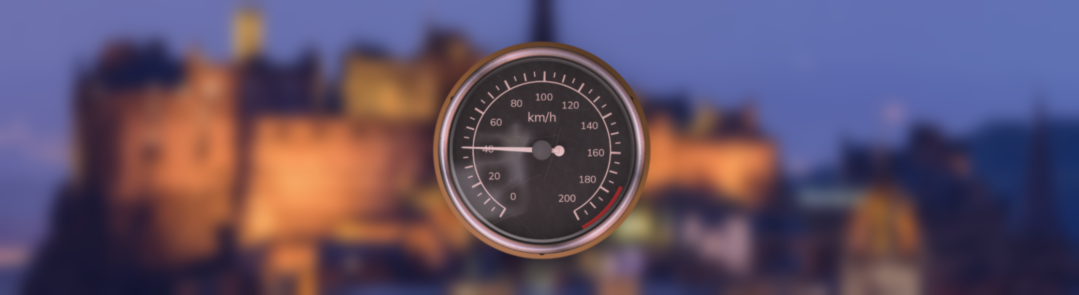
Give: 40 km/h
